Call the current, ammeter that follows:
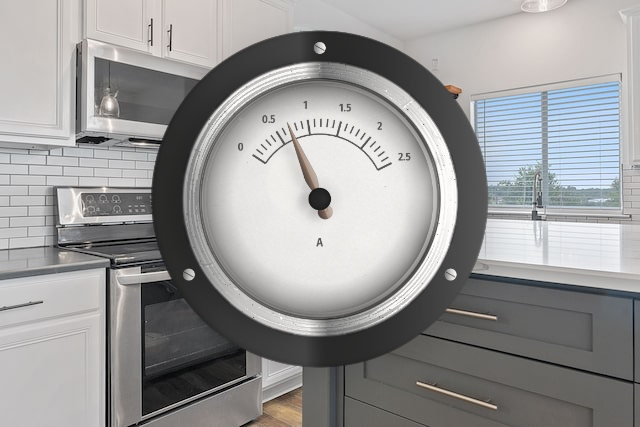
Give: 0.7 A
